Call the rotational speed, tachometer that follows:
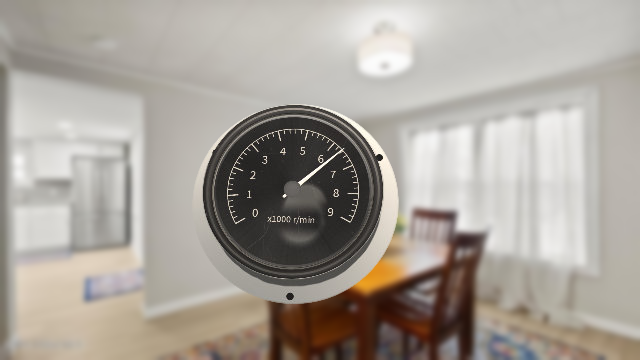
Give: 6400 rpm
